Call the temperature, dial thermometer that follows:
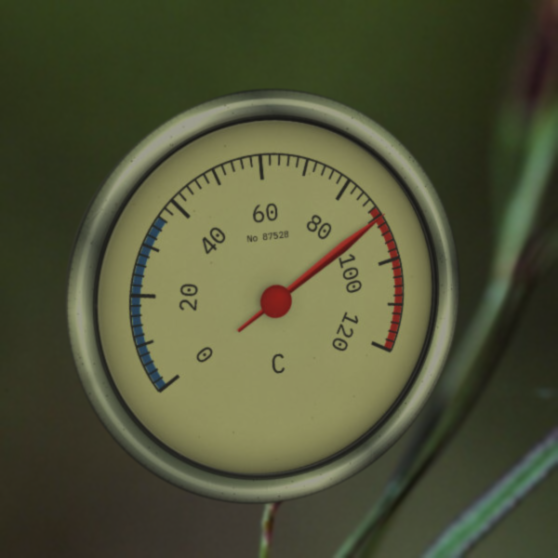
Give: 90 °C
